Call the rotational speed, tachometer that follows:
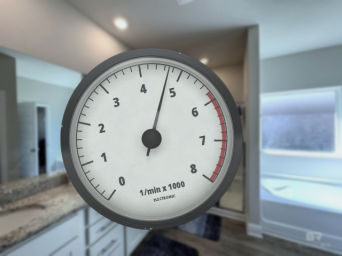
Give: 4700 rpm
